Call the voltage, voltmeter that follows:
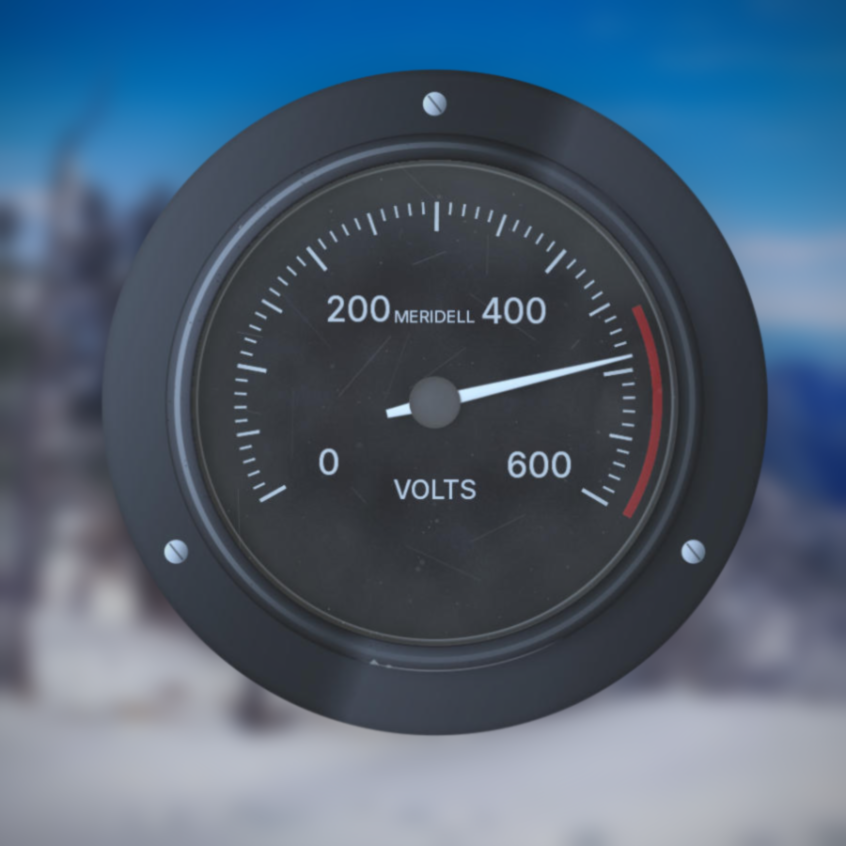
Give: 490 V
